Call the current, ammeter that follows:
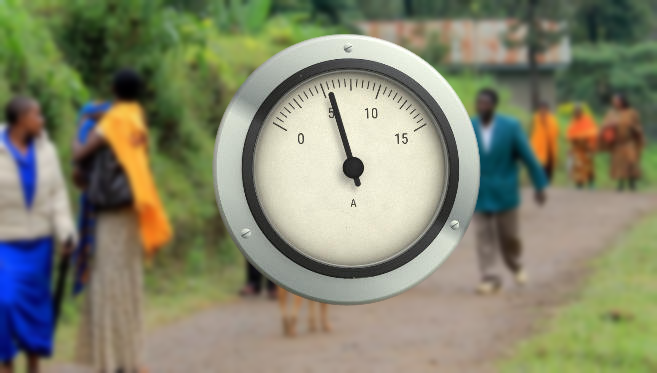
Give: 5.5 A
